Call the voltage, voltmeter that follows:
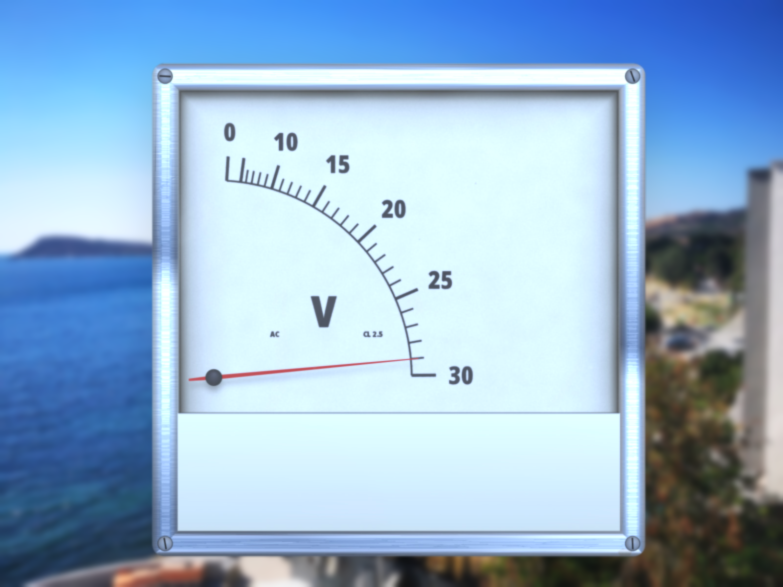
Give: 29 V
